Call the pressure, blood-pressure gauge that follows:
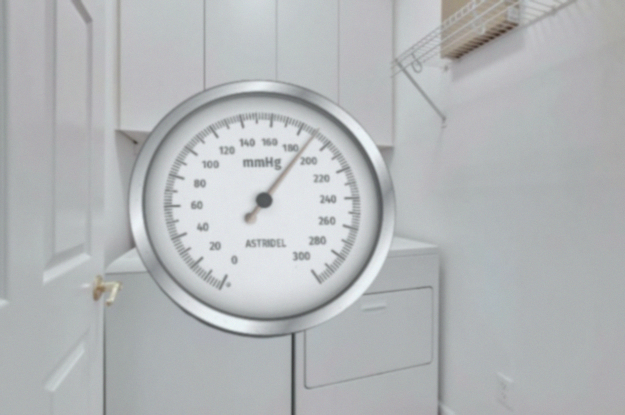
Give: 190 mmHg
